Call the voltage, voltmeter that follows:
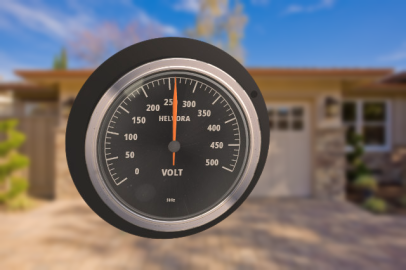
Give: 260 V
